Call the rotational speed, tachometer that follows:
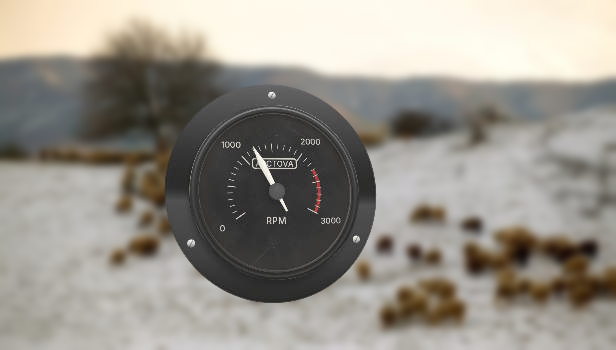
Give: 1200 rpm
